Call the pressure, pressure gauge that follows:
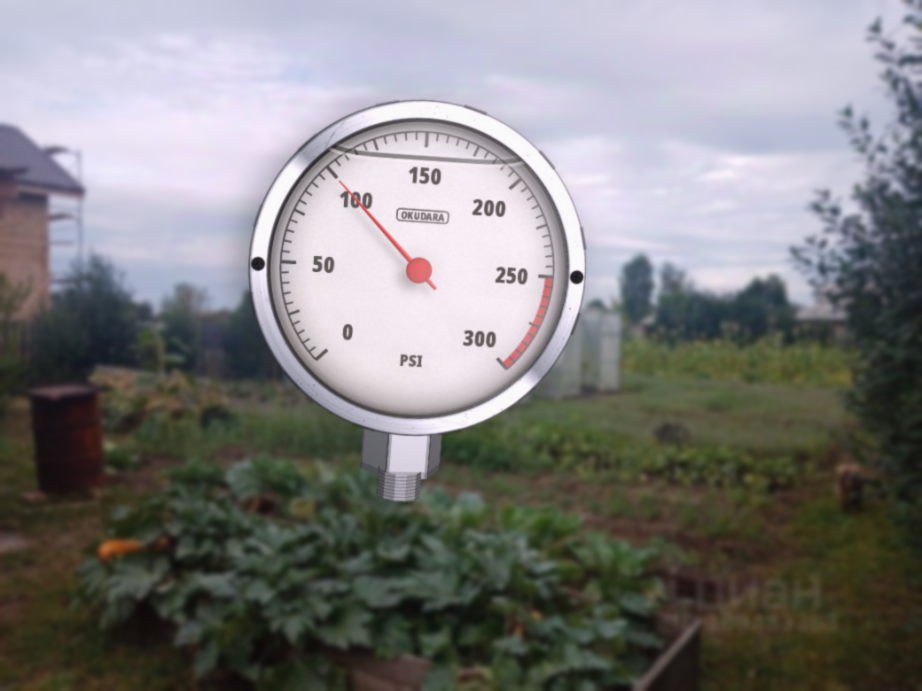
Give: 100 psi
